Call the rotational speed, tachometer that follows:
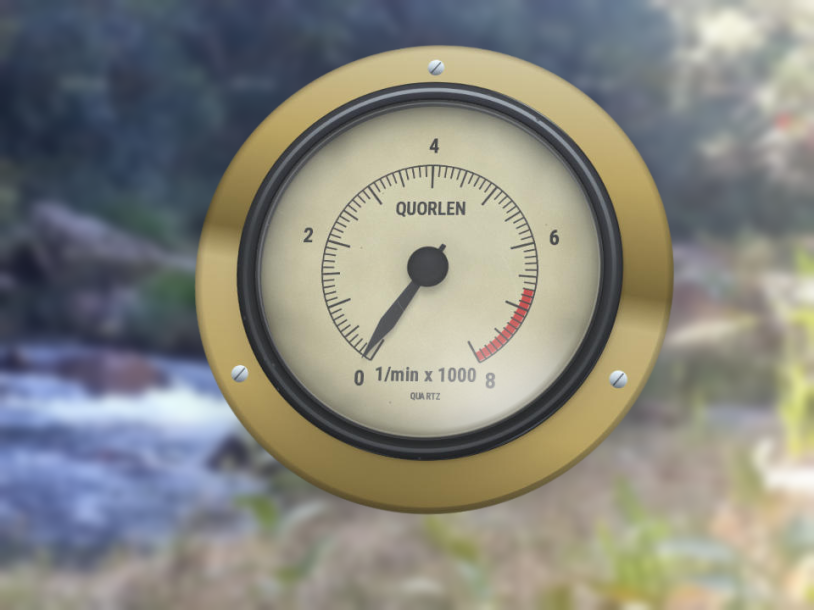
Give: 100 rpm
